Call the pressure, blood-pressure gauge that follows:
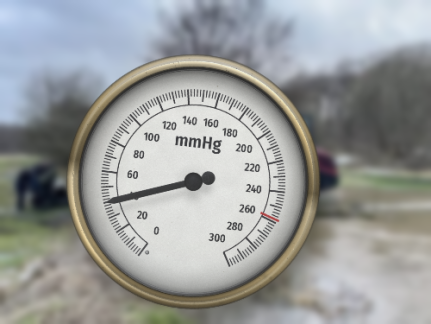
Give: 40 mmHg
